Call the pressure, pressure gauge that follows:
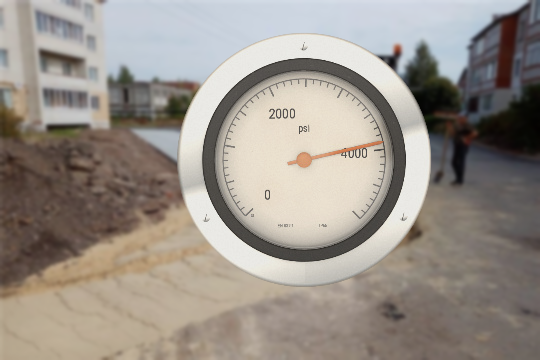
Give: 3900 psi
